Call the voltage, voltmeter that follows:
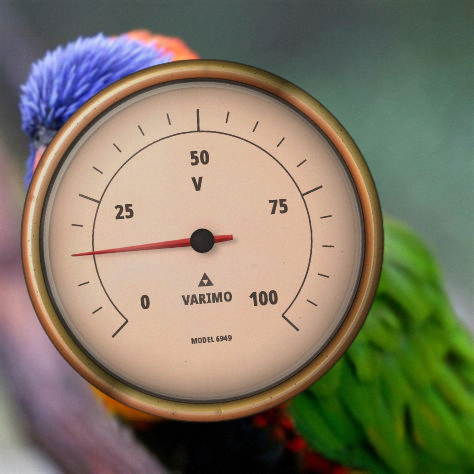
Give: 15 V
